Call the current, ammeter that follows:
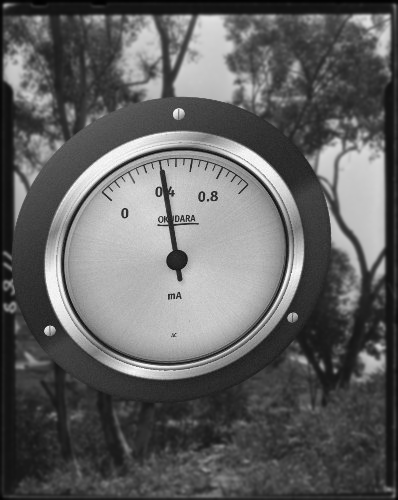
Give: 0.4 mA
